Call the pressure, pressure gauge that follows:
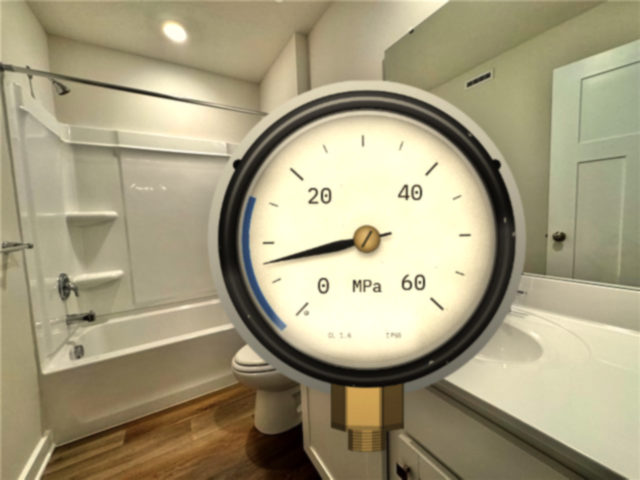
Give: 7.5 MPa
